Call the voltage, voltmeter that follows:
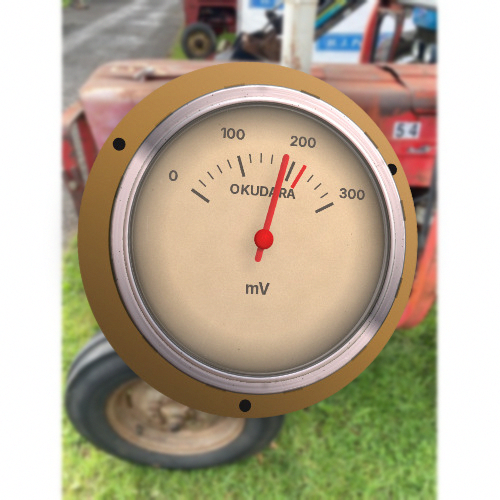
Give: 180 mV
